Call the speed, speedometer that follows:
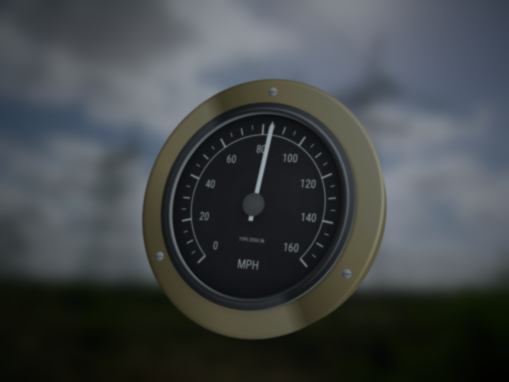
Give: 85 mph
